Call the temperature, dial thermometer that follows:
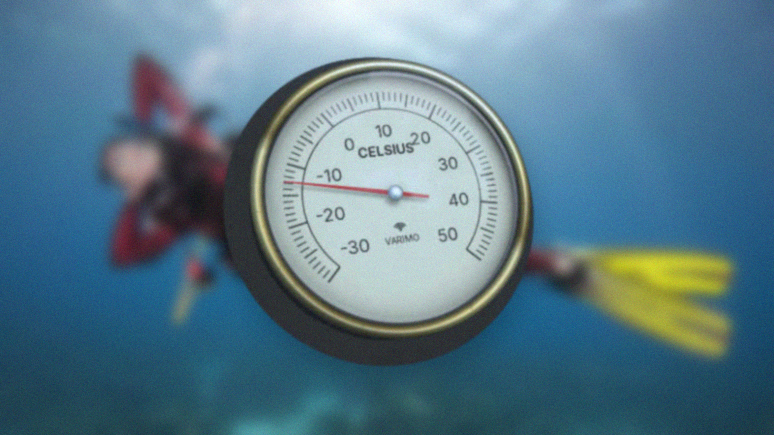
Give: -13 °C
